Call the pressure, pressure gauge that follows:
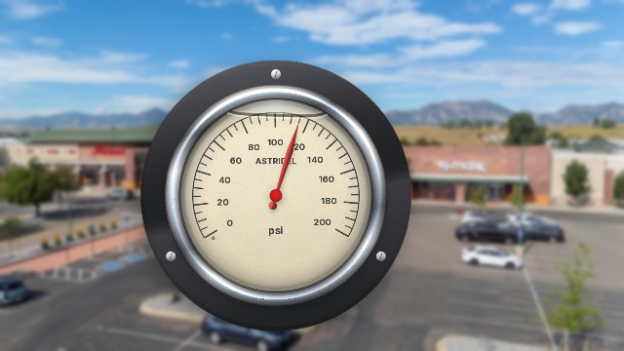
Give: 115 psi
